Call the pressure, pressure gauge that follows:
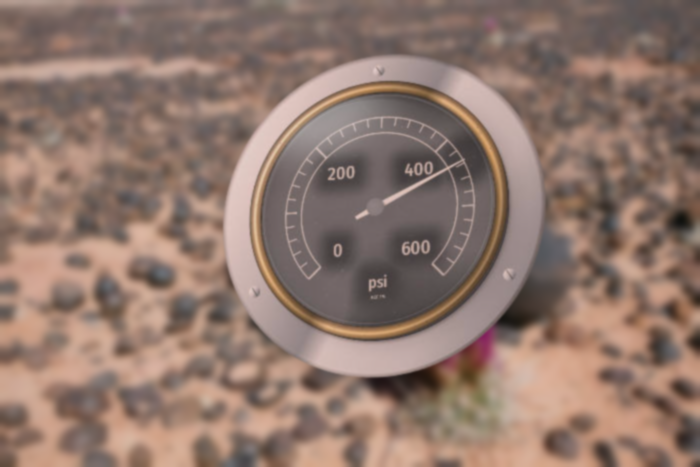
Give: 440 psi
